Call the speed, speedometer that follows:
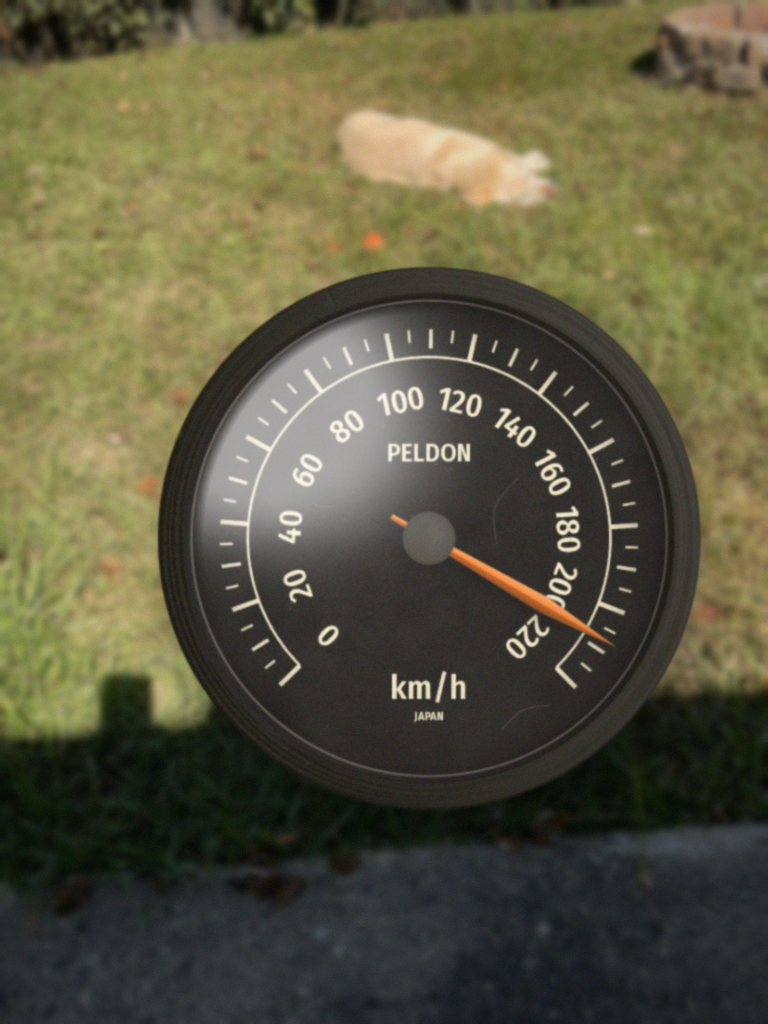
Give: 207.5 km/h
